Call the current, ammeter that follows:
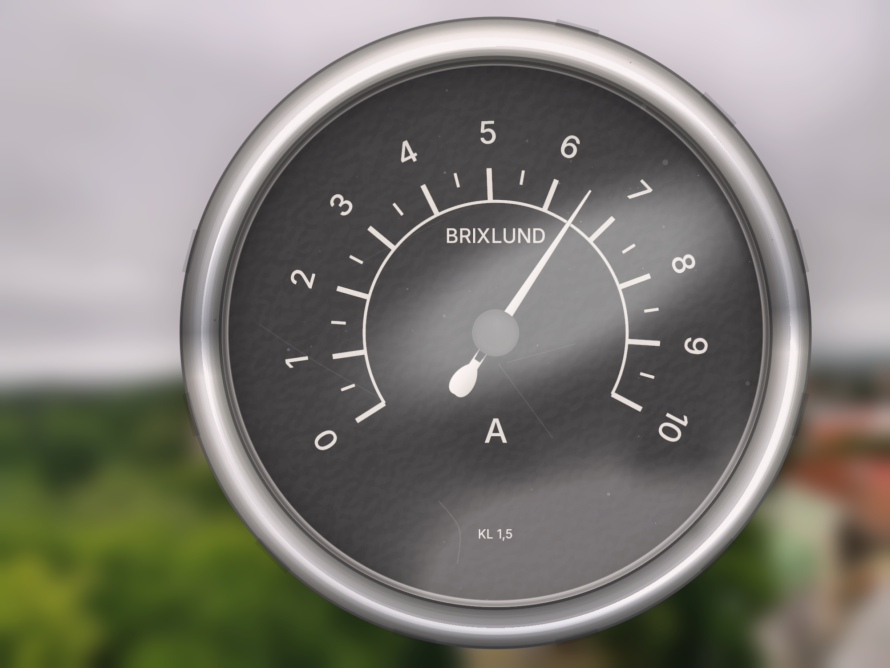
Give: 6.5 A
